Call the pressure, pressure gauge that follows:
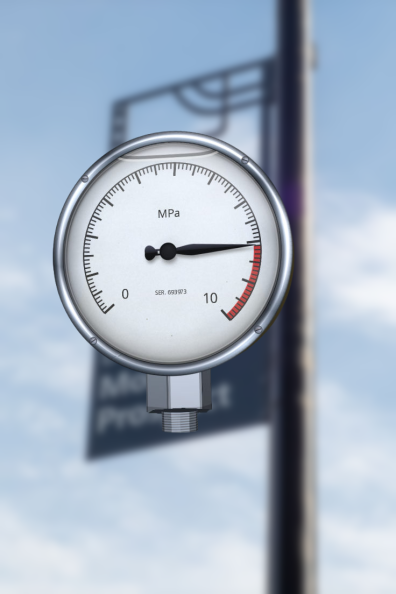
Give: 8.1 MPa
